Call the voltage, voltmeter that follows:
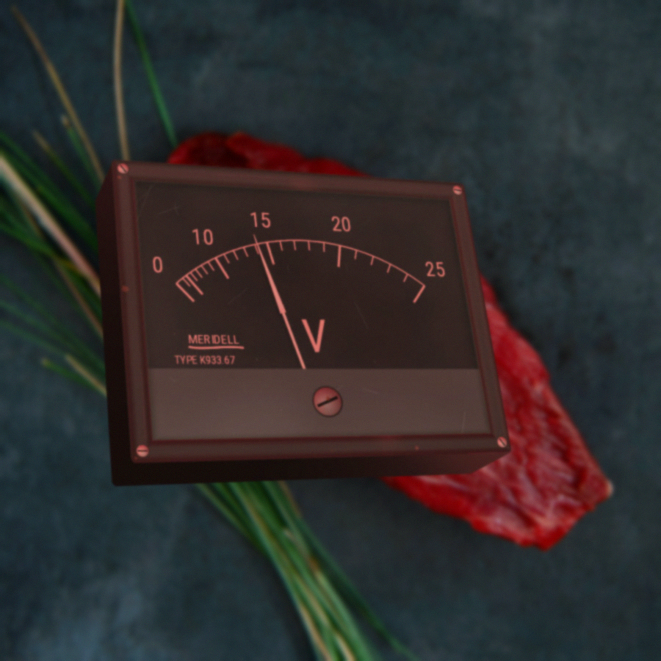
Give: 14 V
